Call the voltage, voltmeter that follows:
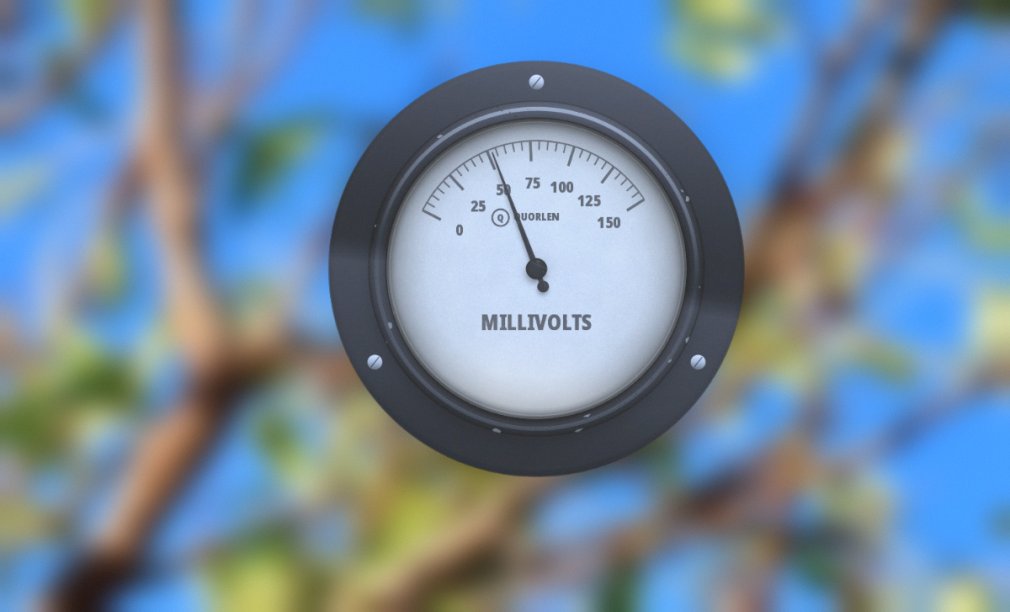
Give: 52.5 mV
